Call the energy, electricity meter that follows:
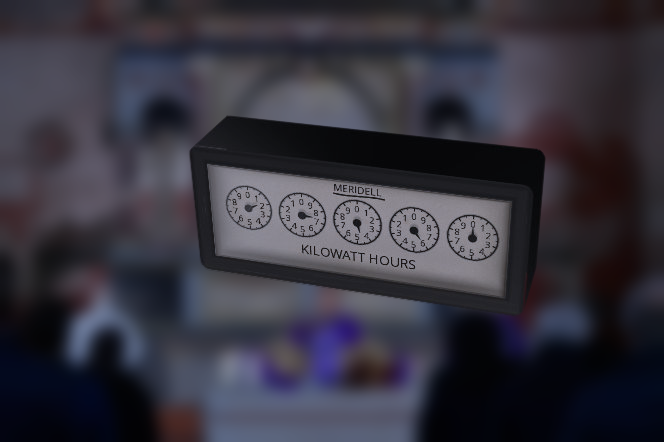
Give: 17460 kWh
